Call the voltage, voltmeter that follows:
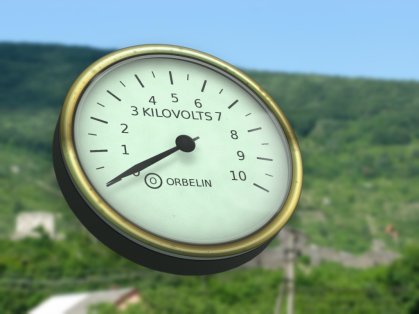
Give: 0 kV
